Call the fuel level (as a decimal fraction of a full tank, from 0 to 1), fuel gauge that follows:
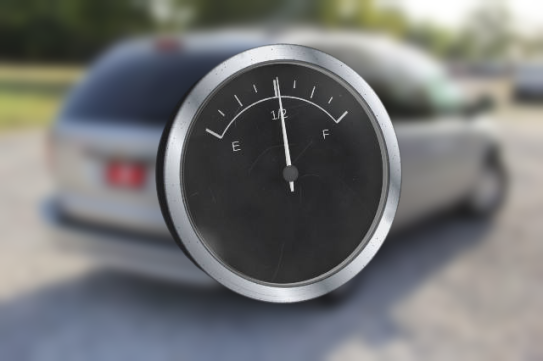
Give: 0.5
